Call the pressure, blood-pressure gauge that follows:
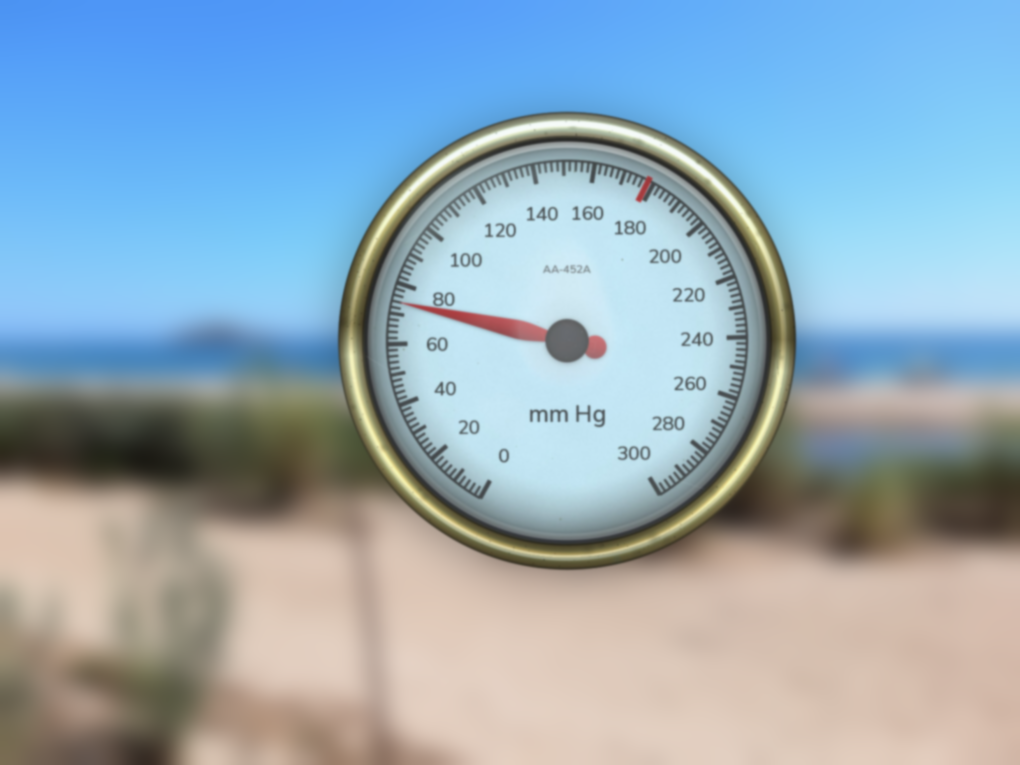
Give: 74 mmHg
